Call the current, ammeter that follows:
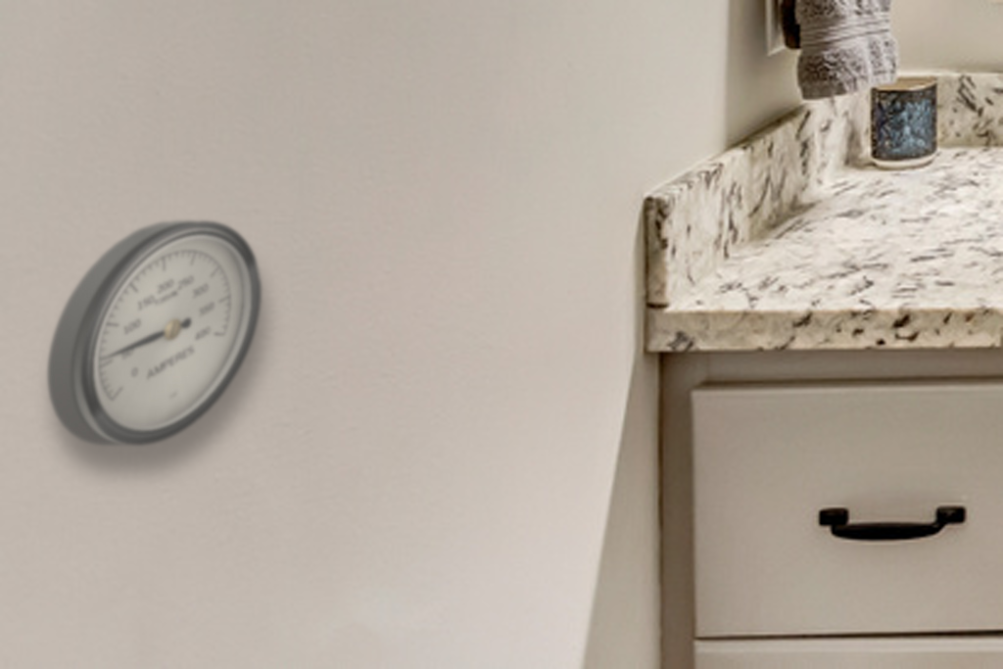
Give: 60 A
